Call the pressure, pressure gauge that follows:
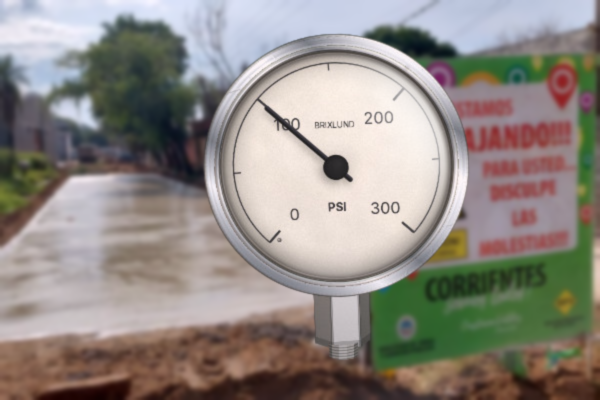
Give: 100 psi
